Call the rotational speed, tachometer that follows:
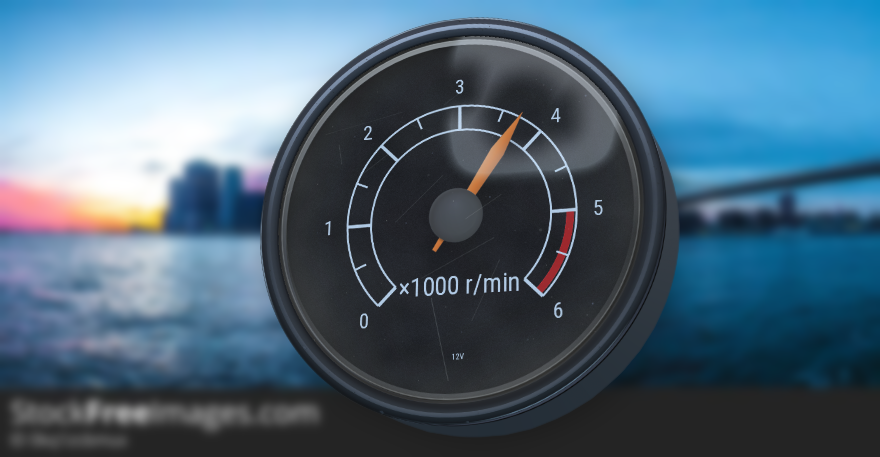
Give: 3750 rpm
